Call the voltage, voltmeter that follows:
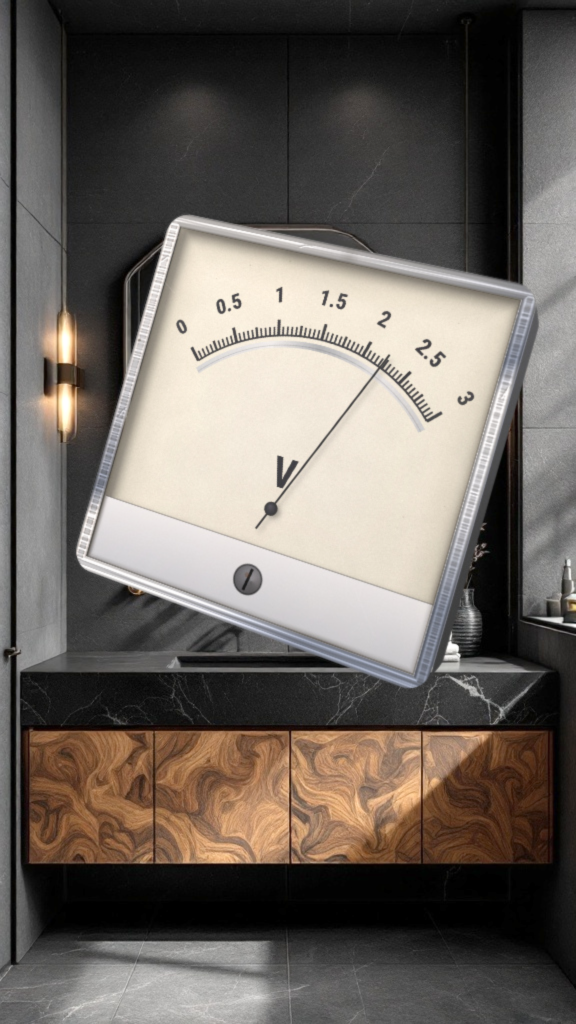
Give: 2.25 V
